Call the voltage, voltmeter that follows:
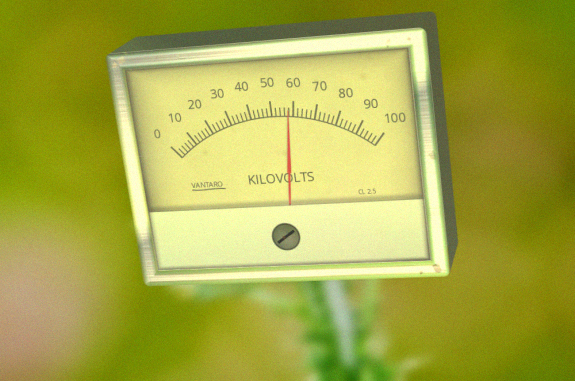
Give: 58 kV
